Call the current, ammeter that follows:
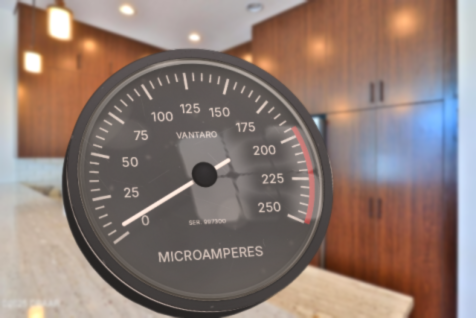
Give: 5 µA
